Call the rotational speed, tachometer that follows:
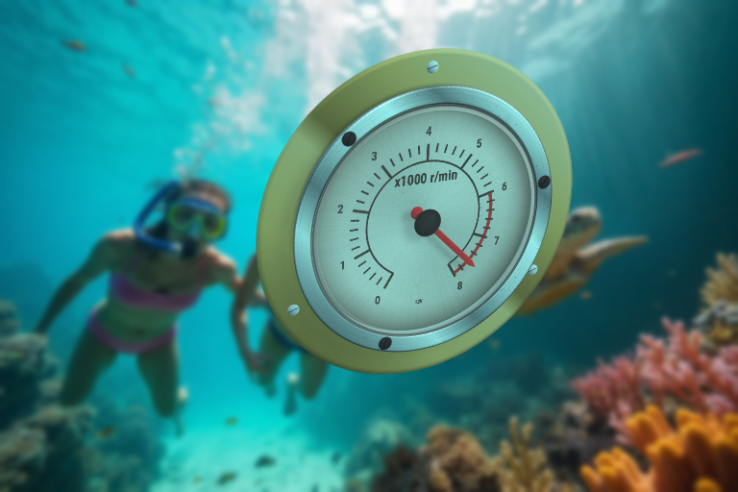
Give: 7600 rpm
